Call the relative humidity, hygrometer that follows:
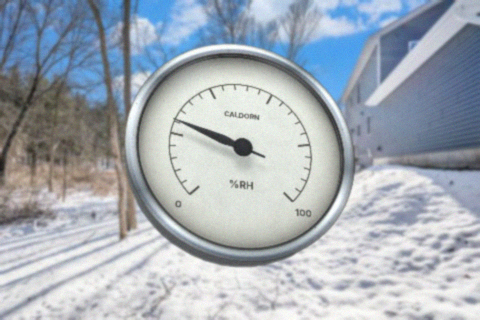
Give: 24 %
